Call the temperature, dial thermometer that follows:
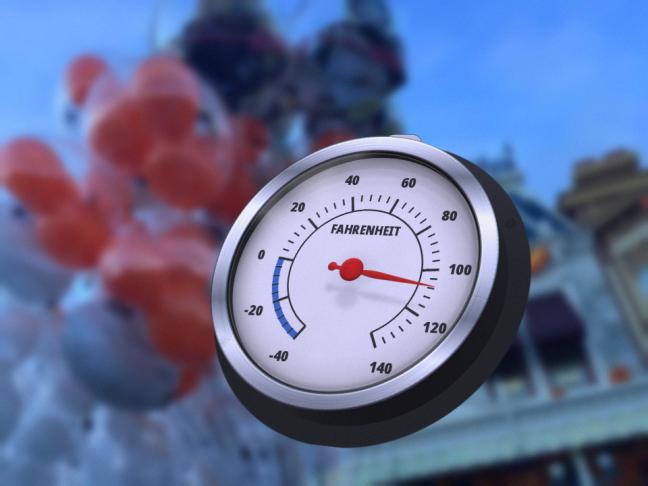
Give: 108 °F
